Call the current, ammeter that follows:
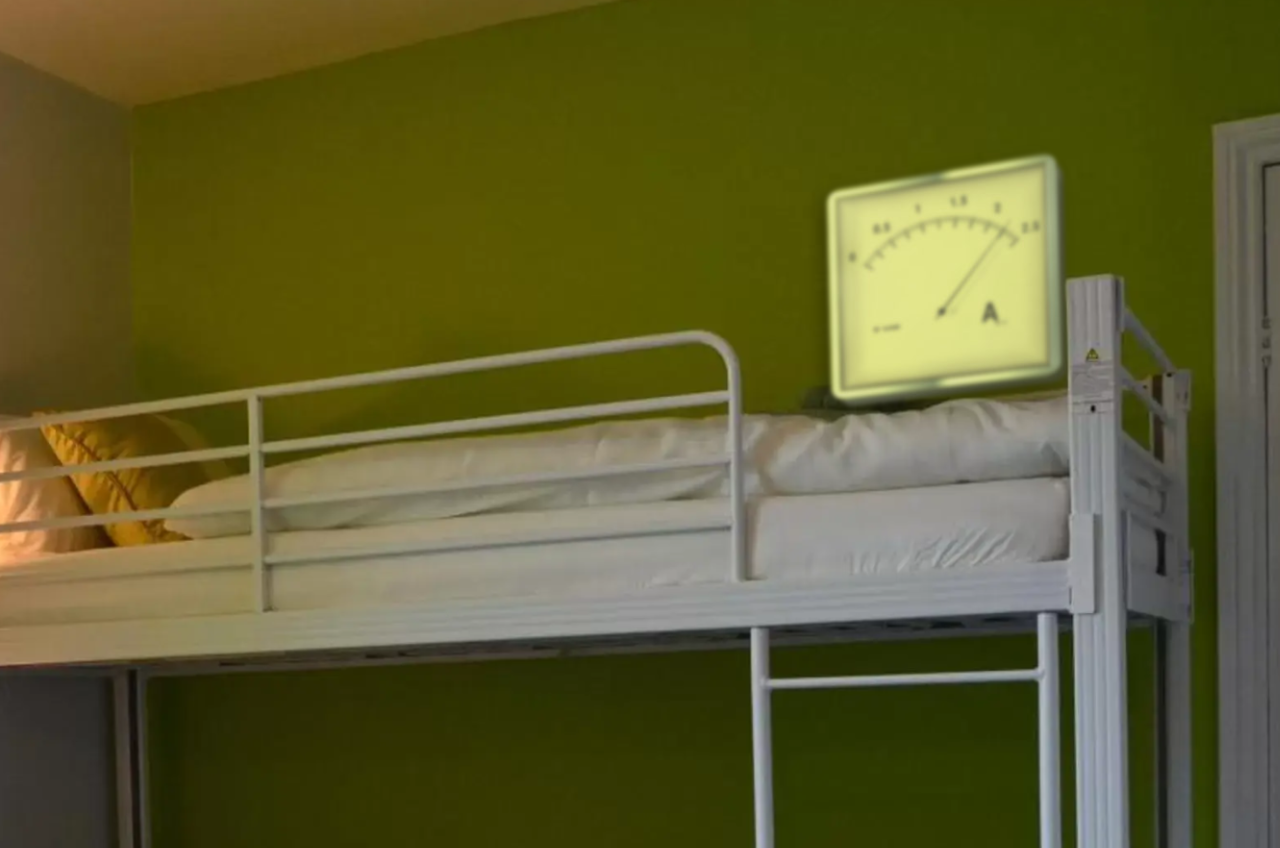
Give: 2.25 A
